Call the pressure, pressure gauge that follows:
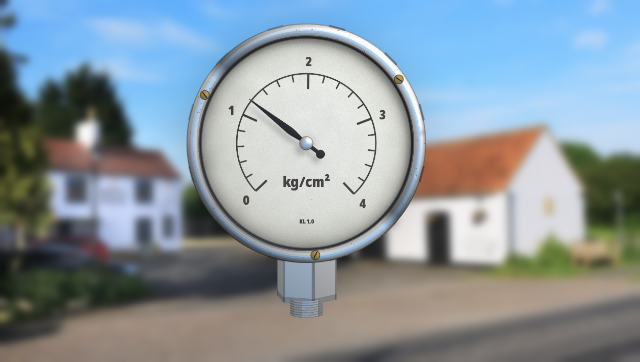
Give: 1.2 kg/cm²
